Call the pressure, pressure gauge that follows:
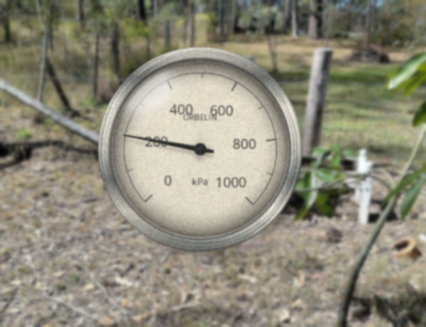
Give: 200 kPa
